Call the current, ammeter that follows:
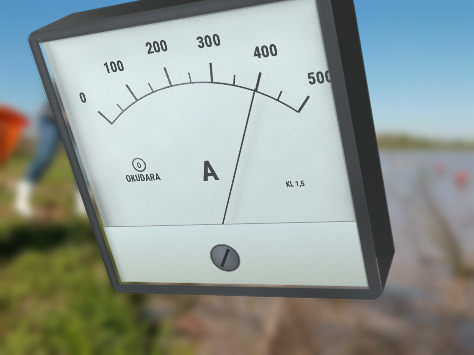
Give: 400 A
